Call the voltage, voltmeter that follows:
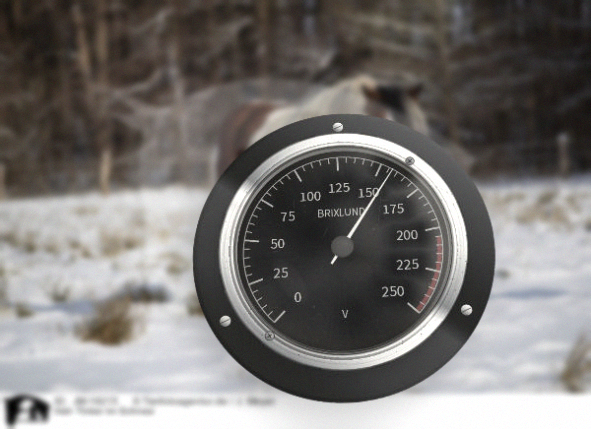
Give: 157.5 V
